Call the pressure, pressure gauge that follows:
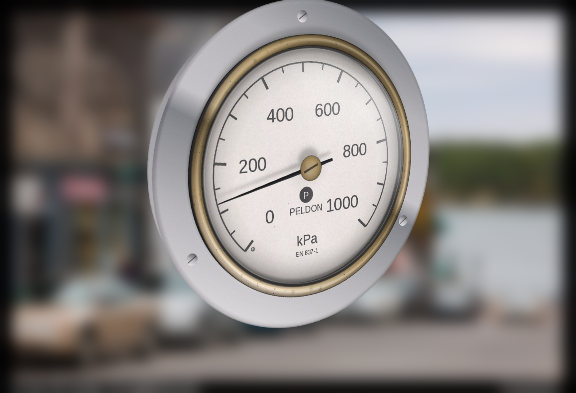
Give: 125 kPa
